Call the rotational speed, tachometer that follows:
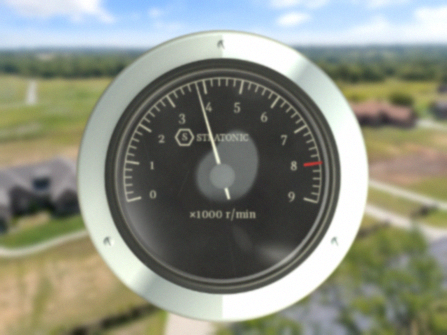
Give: 3800 rpm
